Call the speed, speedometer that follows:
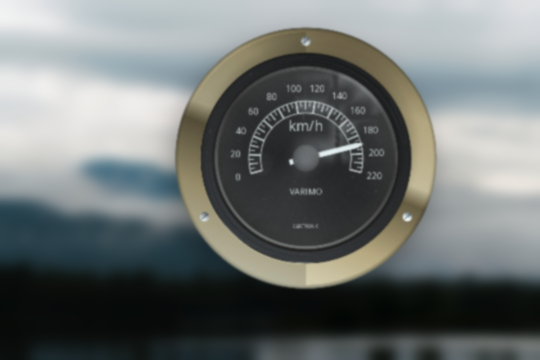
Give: 190 km/h
